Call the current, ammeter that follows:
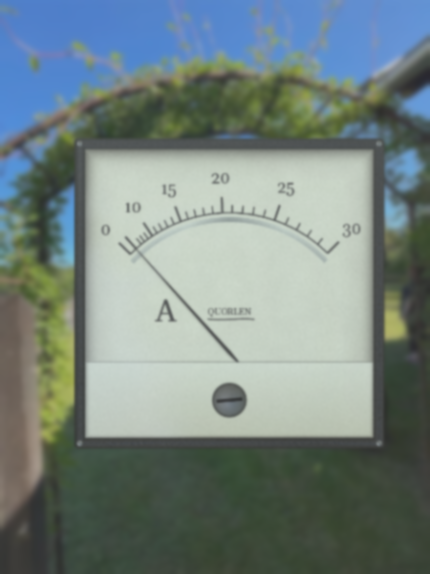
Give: 5 A
